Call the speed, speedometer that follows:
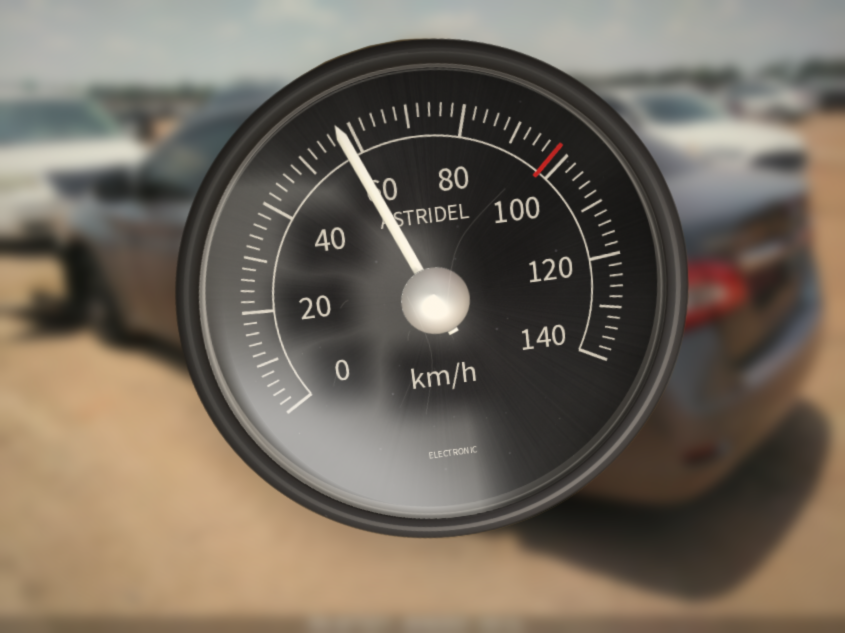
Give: 58 km/h
